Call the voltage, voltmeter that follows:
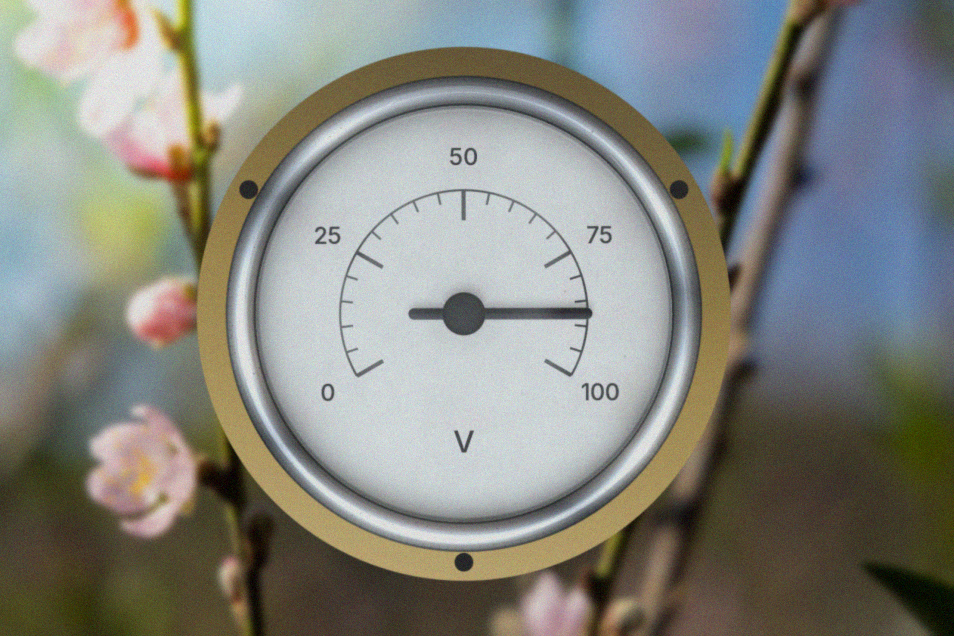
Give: 87.5 V
